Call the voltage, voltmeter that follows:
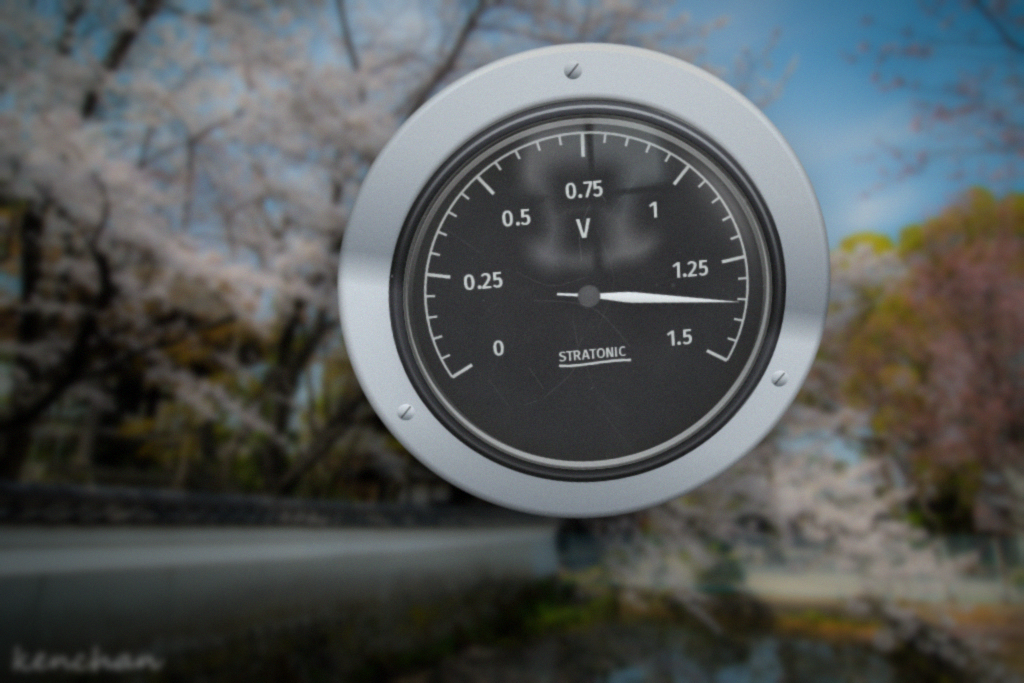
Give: 1.35 V
